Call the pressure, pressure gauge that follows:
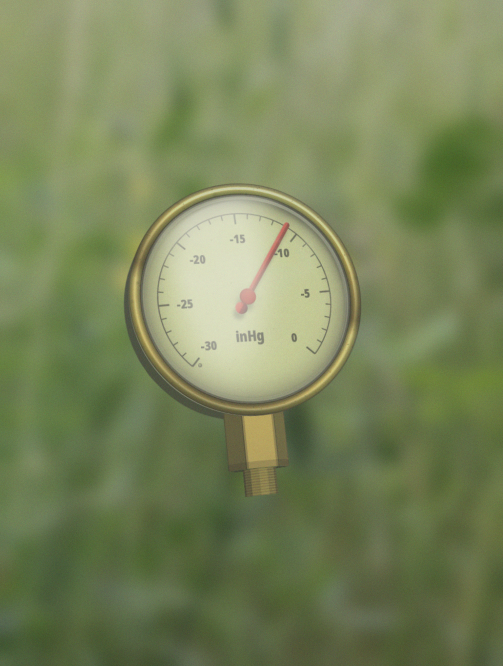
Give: -11 inHg
